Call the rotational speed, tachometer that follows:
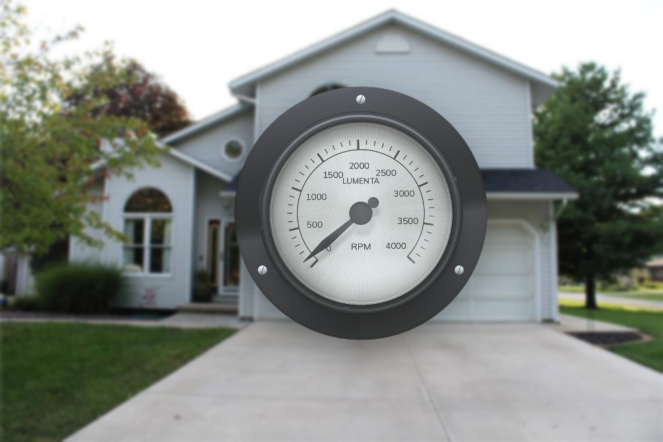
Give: 100 rpm
